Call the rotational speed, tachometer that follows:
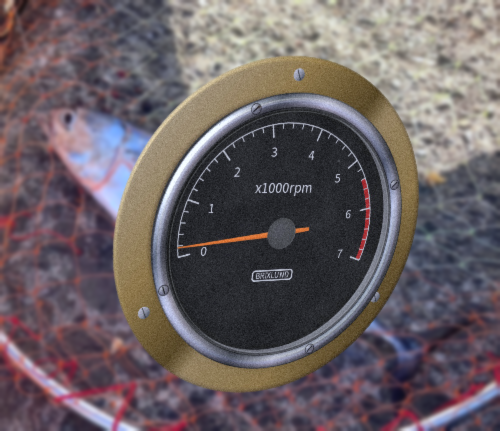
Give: 200 rpm
